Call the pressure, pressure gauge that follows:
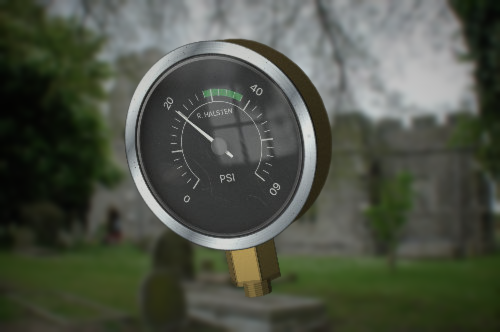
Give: 20 psi
